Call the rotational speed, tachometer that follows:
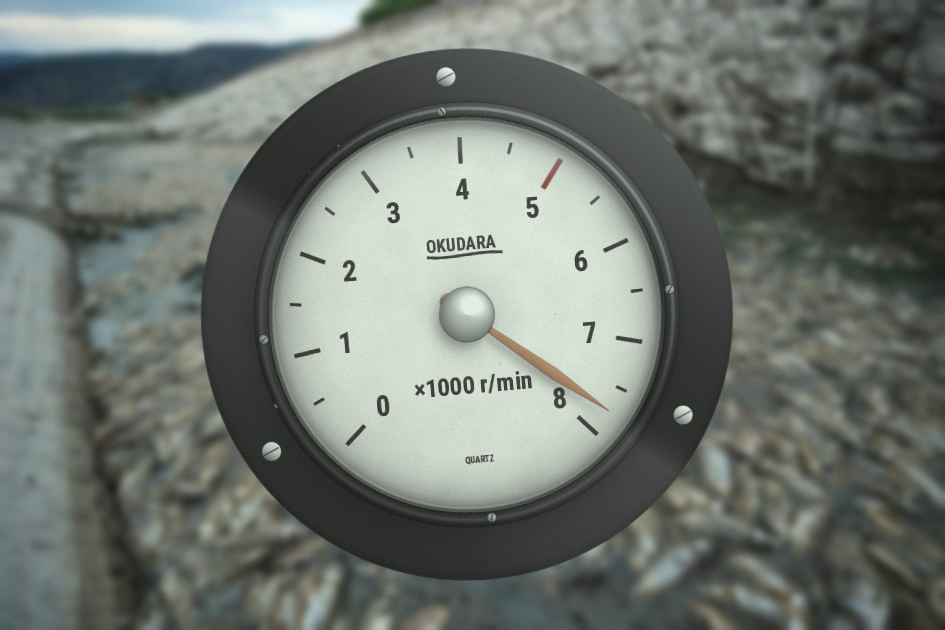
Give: 7750 rpm
